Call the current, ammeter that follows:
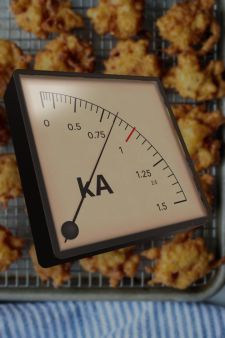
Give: 0.85 kA
